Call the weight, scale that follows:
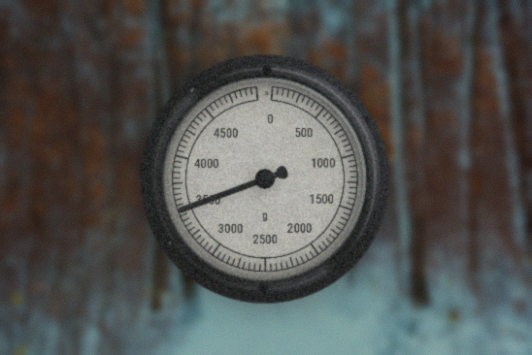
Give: 3500 g
